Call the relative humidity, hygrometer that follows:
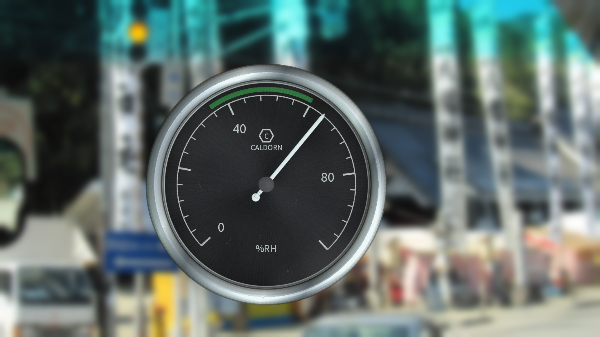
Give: 64 %
